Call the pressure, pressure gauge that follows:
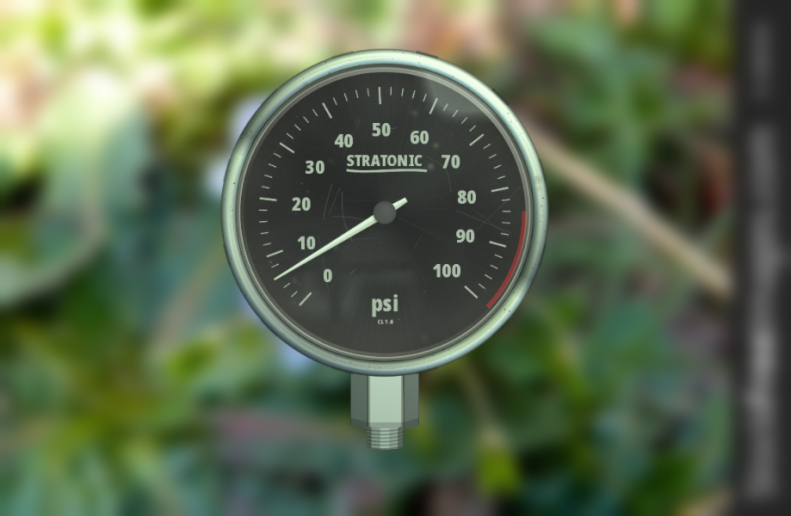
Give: 6 psi
